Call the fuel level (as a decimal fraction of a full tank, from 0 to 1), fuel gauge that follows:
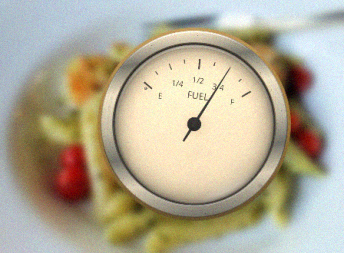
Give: 0.75
